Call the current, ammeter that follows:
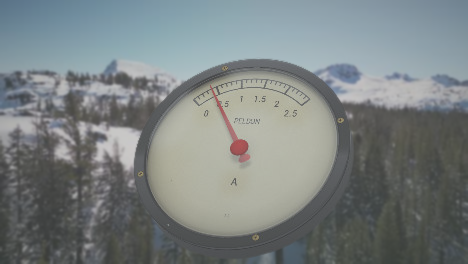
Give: 0.4 A
